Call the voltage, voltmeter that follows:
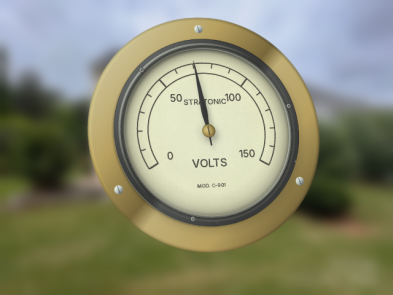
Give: 70 V
